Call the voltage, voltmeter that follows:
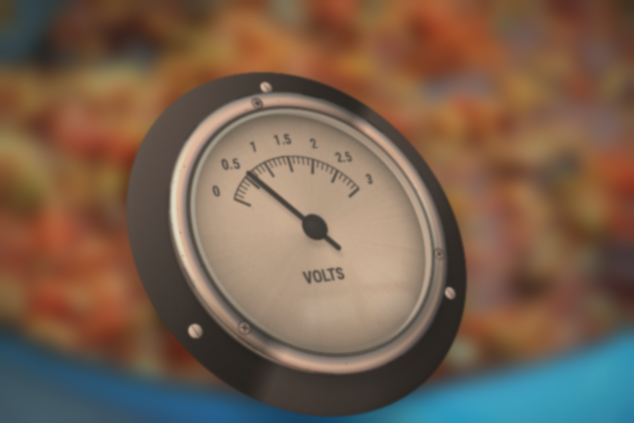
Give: 0.5 V
